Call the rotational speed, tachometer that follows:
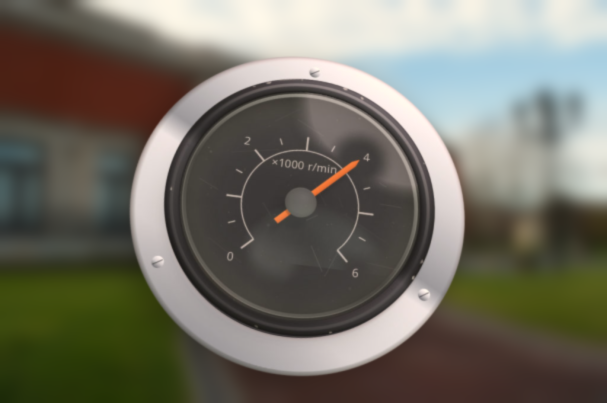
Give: 4000 rpm
